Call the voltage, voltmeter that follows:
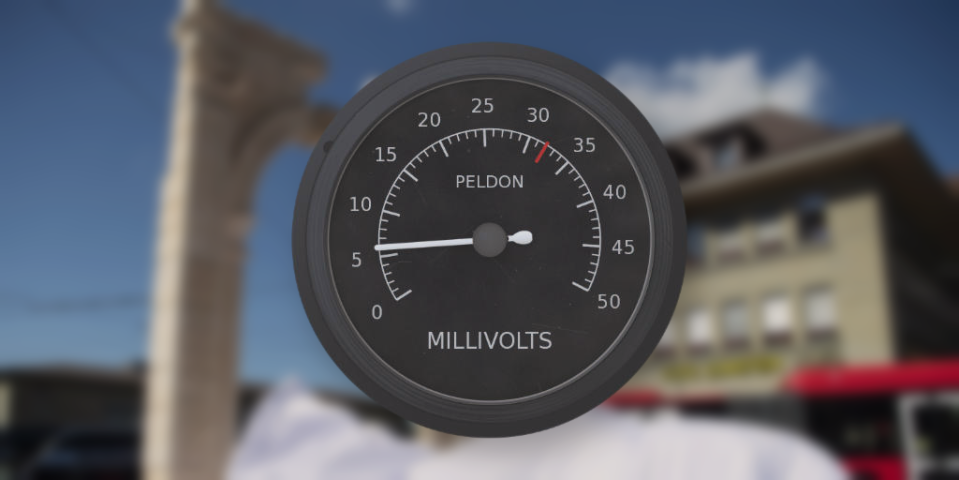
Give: 6 mV
